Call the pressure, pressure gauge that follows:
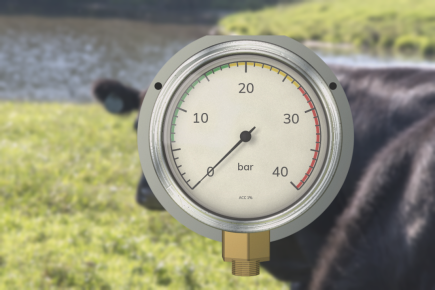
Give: 0 bar
